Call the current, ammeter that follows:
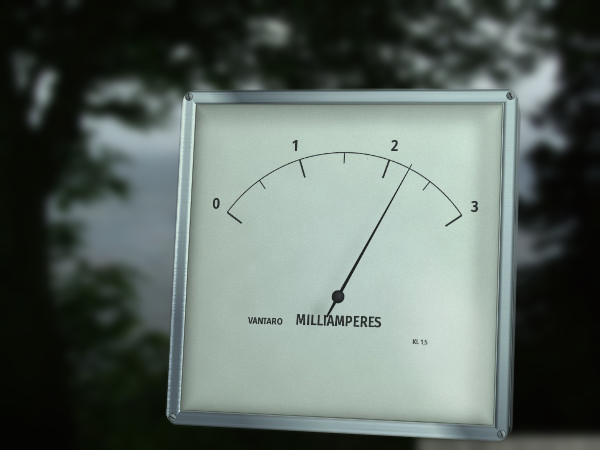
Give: 2.25 mA
